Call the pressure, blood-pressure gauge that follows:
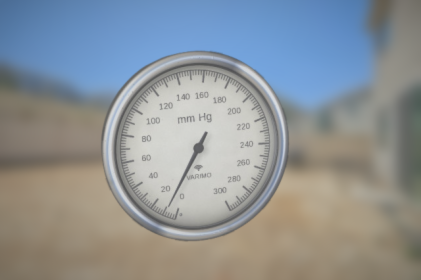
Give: 10 mmHg
